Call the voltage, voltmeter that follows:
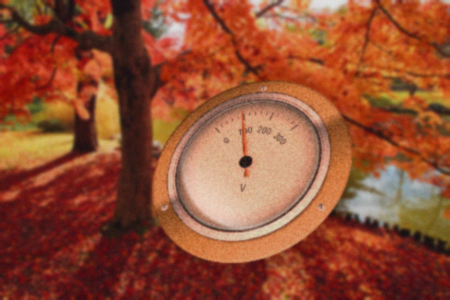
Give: 100 V
